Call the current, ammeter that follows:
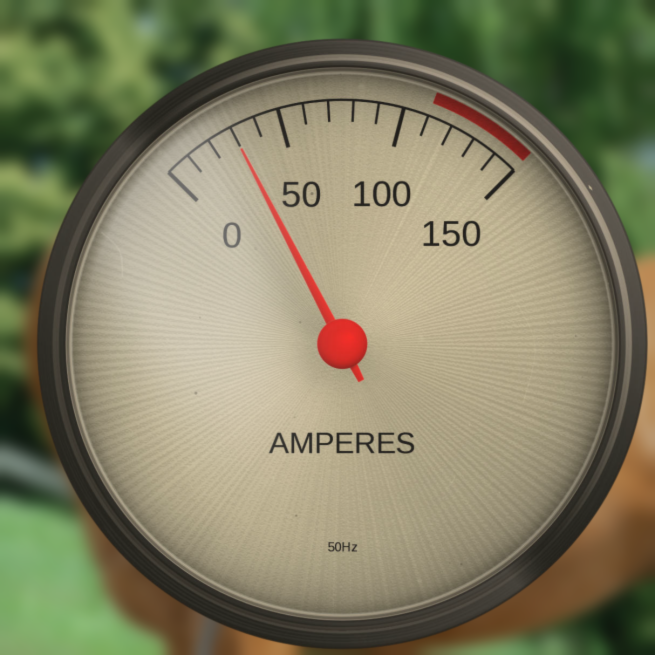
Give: 30 A
